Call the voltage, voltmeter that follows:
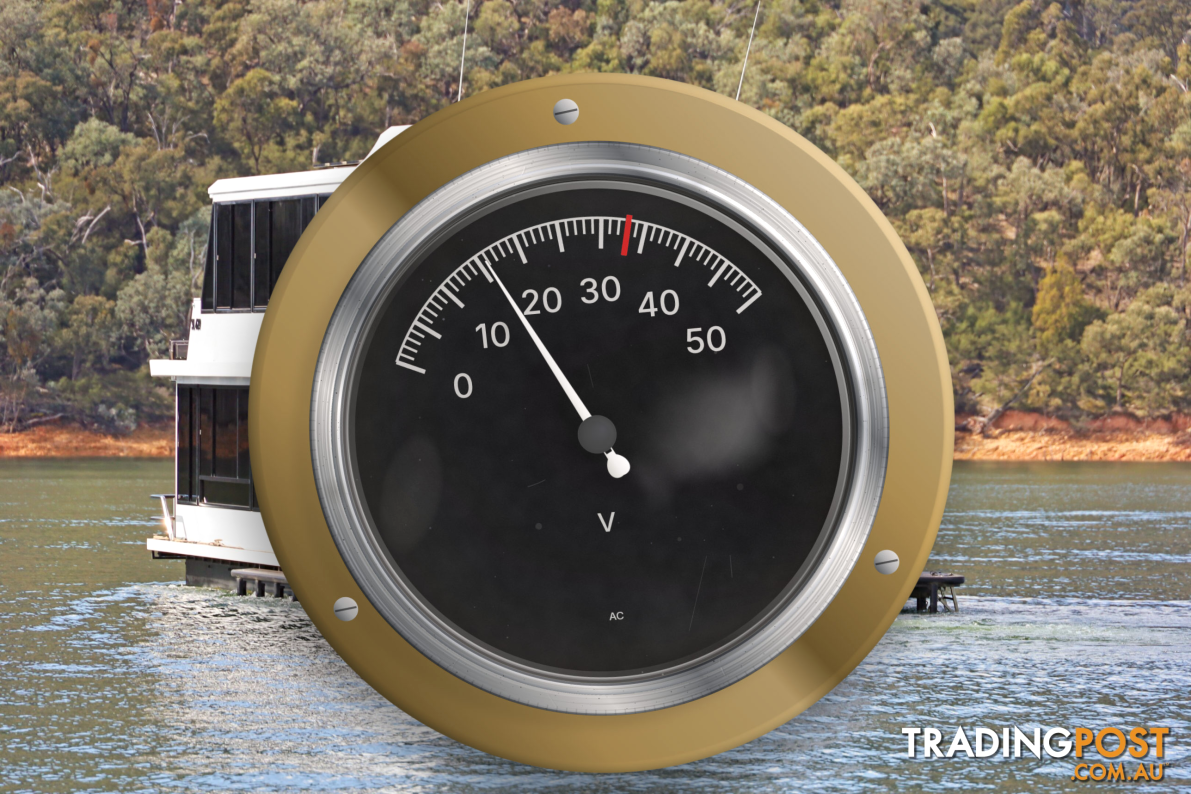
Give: 16 V
